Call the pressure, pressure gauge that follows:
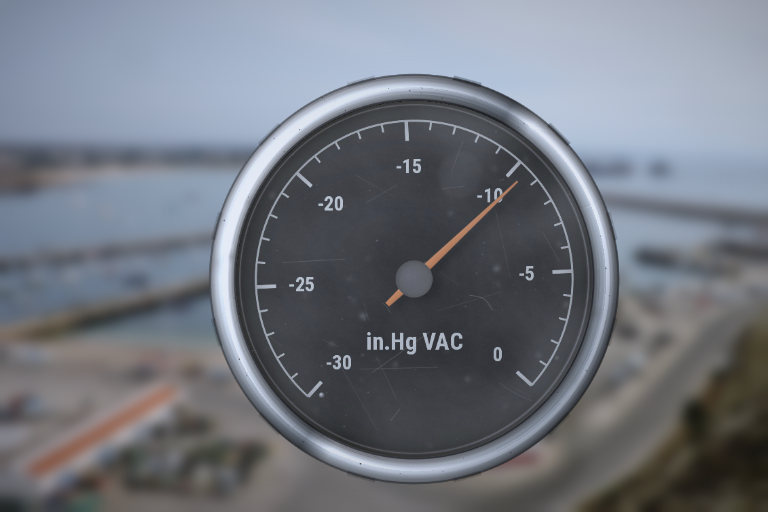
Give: -9.5 inHg
